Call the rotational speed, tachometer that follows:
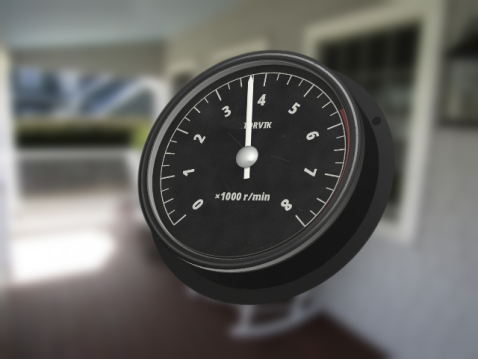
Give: 3750 rpm
